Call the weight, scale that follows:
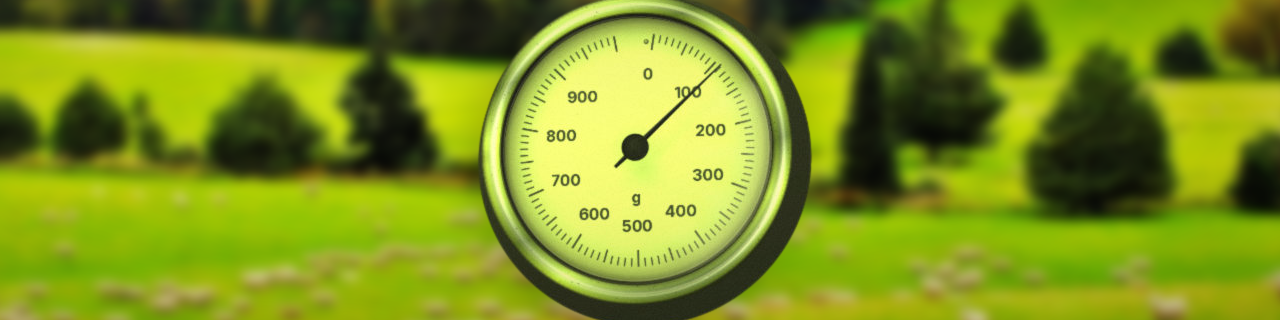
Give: 110 g
